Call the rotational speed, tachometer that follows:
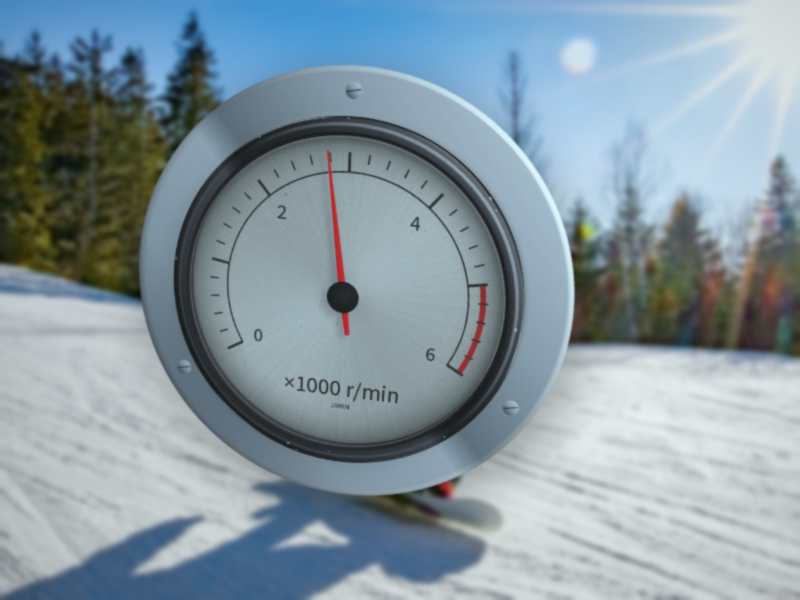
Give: 2800 rpm
